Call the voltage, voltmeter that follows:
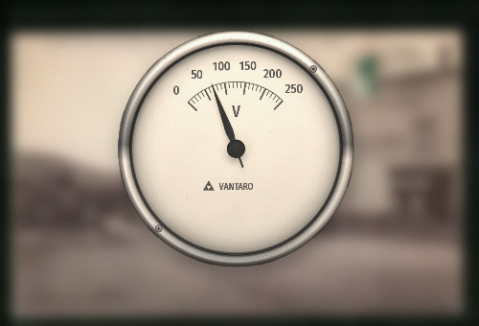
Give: 70 V
